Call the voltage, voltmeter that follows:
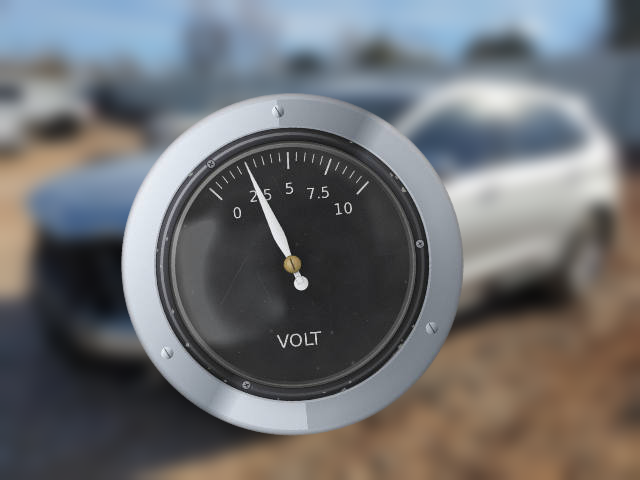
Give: 2.5 V
